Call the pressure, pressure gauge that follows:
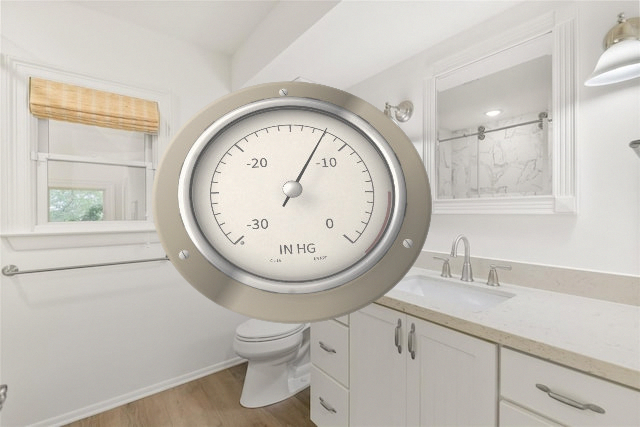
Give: -12 inHg
